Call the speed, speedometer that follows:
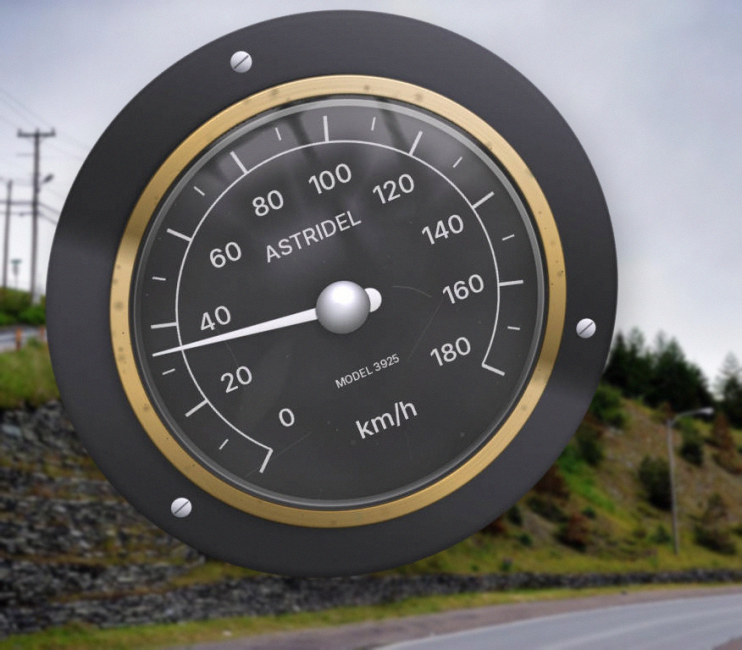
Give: 35 km/h
